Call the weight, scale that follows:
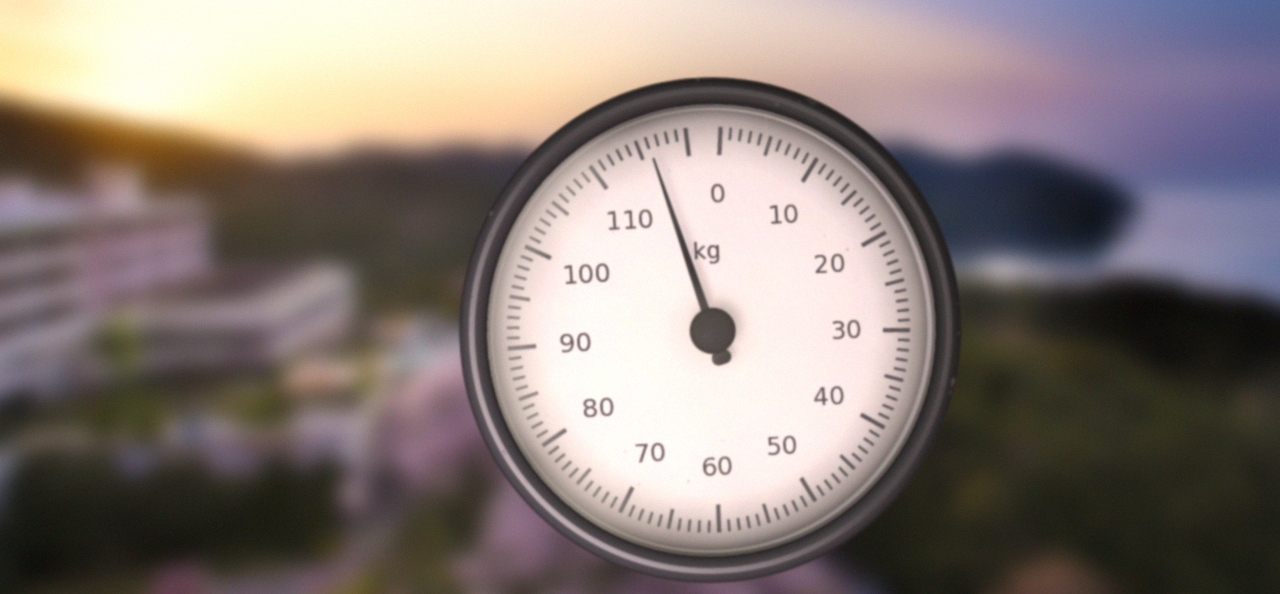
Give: 116 kg
